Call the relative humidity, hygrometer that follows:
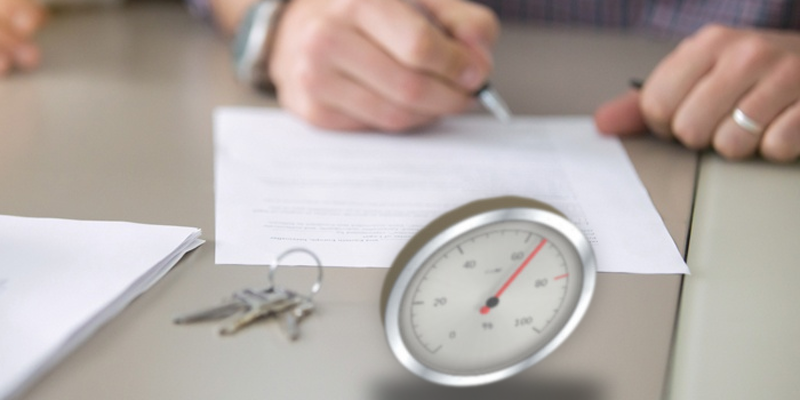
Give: 64 %
